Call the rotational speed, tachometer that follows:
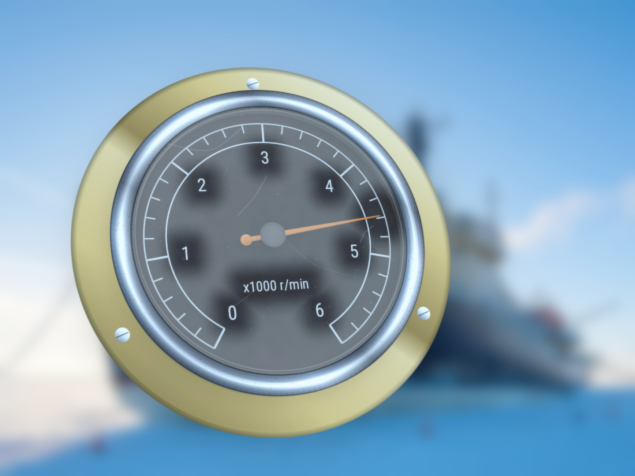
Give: 4600 rpm
